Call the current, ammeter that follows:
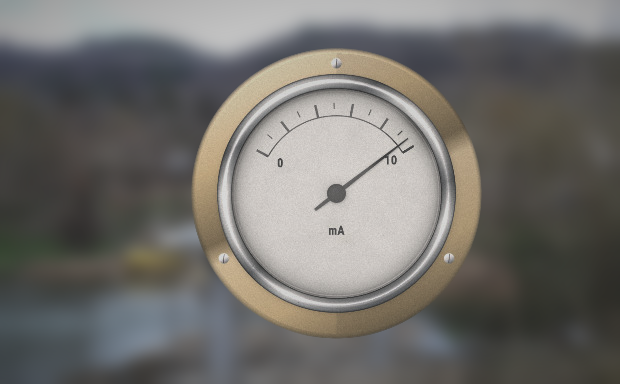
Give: 9.5 mA
